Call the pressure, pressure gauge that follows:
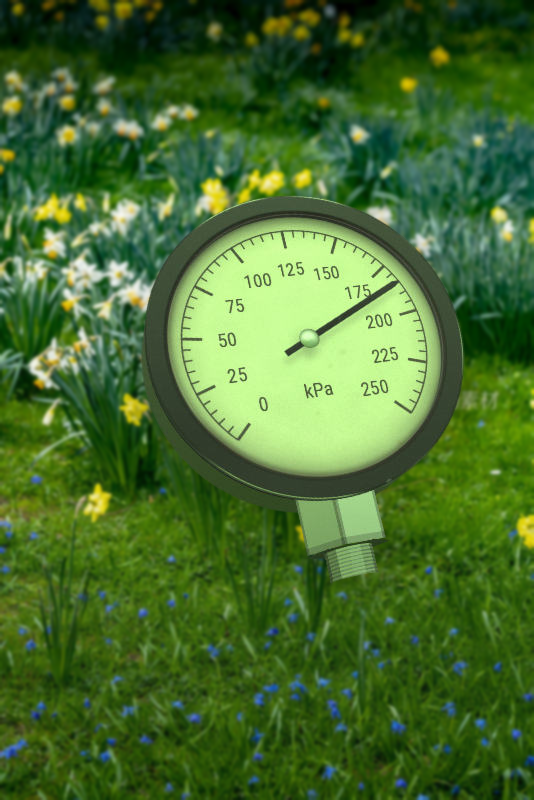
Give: 185 kPa
